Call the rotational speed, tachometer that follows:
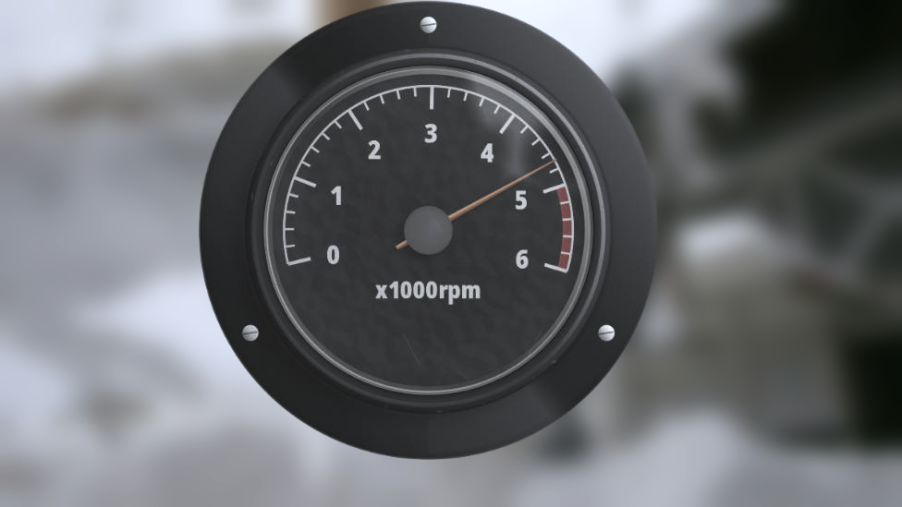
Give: 4700 rpm
